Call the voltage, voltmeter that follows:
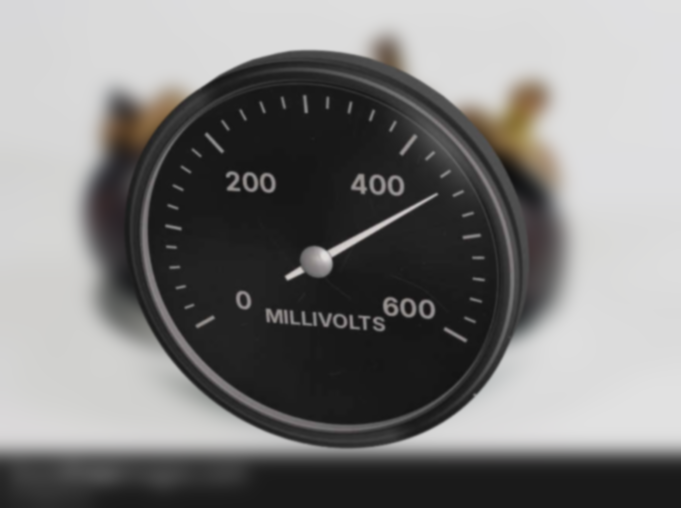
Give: 450 mV
